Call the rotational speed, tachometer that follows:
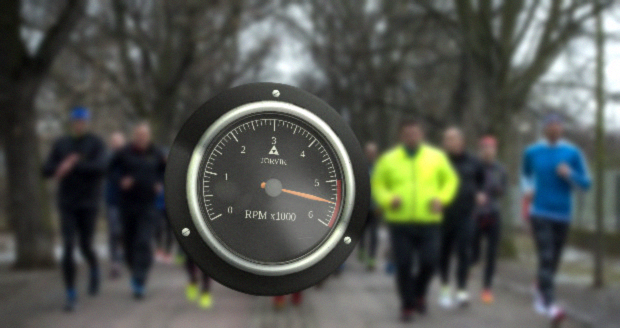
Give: 5500 rpm
